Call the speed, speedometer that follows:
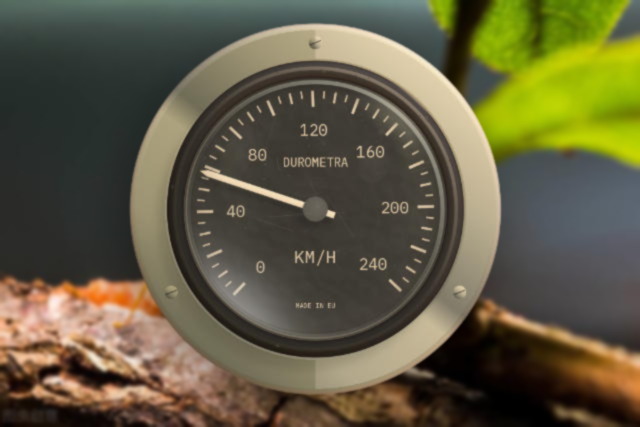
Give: 57.5 km/h
